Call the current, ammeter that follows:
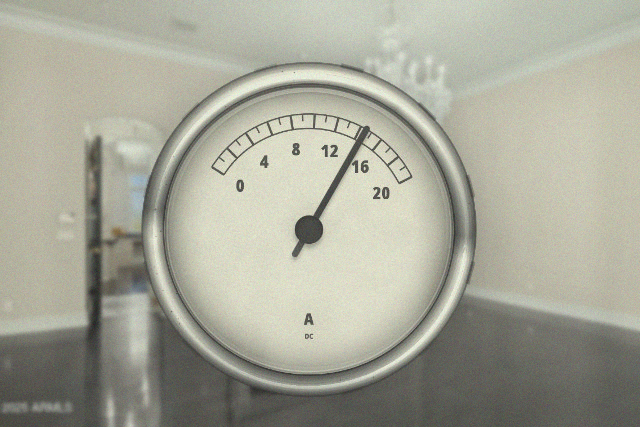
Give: 14.5 A
